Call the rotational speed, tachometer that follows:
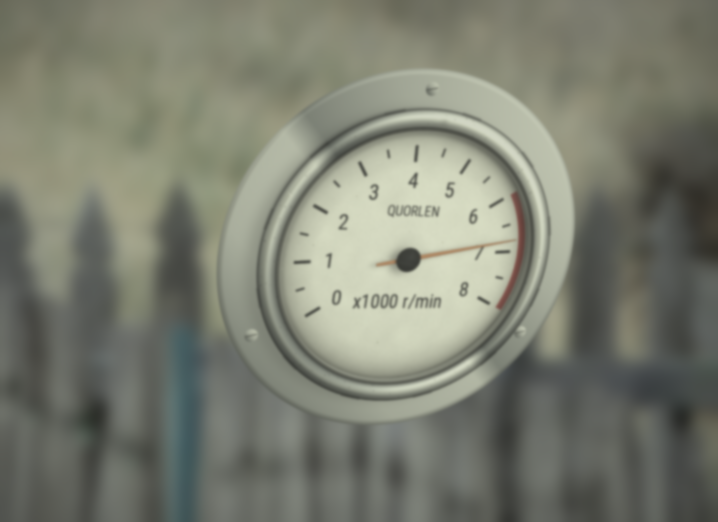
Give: 6750 rpm
